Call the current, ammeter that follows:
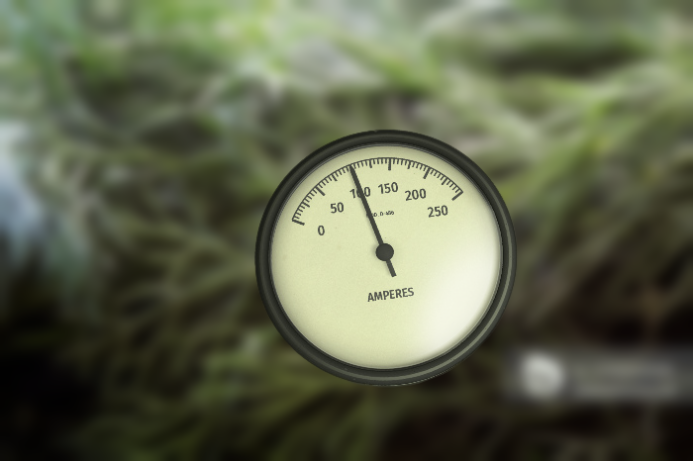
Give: 100 A
